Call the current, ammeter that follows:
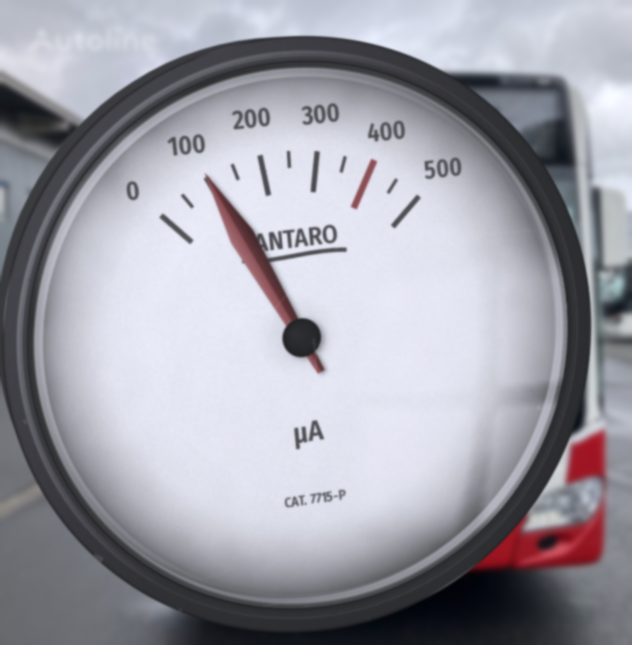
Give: 100 µA
